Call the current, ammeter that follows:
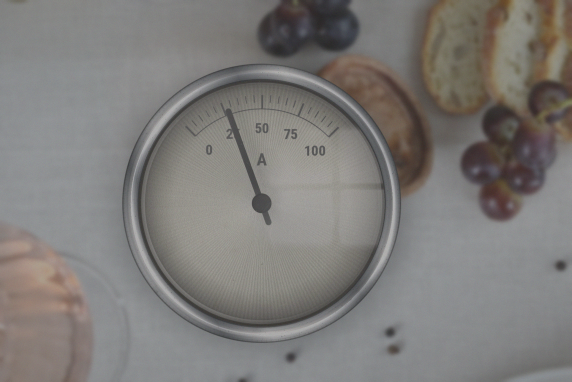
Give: 27.5 A
